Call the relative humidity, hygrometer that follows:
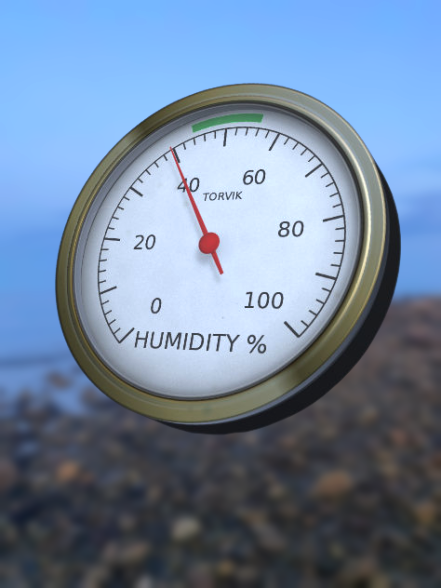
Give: 40 %
